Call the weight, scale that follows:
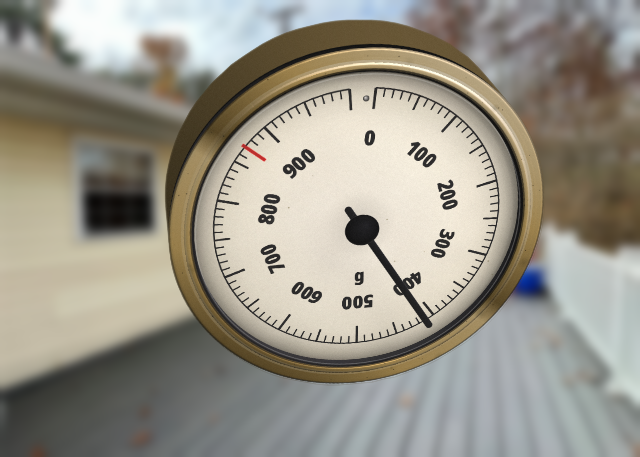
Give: 410 g
